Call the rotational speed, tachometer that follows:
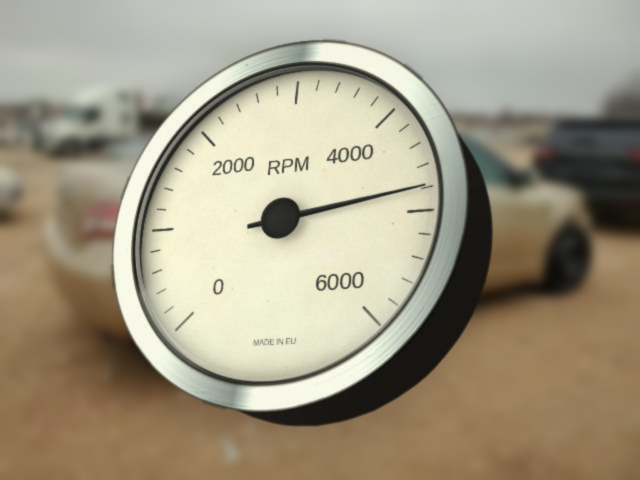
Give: 4800 rpm
